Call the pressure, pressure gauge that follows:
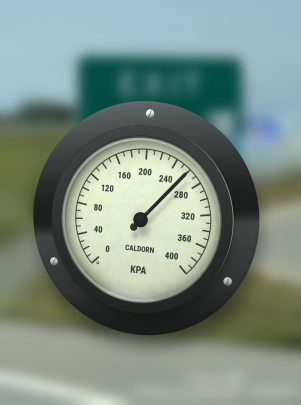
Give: 260 kPa
